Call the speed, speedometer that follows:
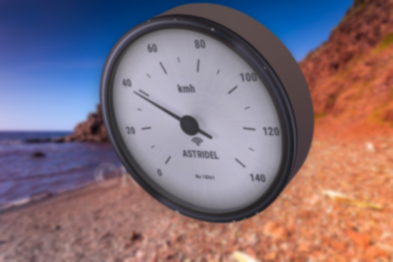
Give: 40 km/h
